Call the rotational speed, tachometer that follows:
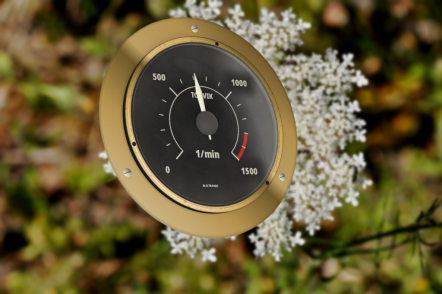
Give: 700 rpm
